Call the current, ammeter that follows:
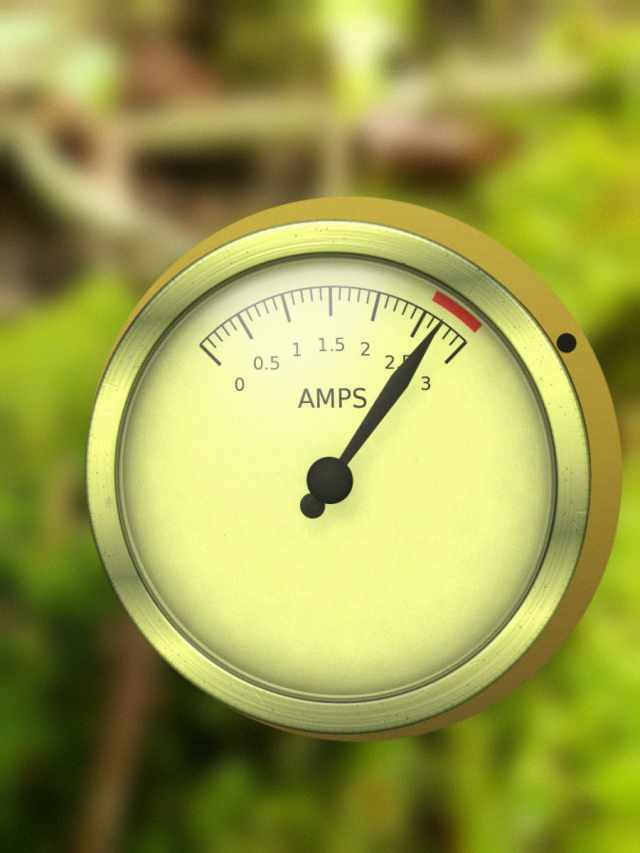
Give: 2.7 A
